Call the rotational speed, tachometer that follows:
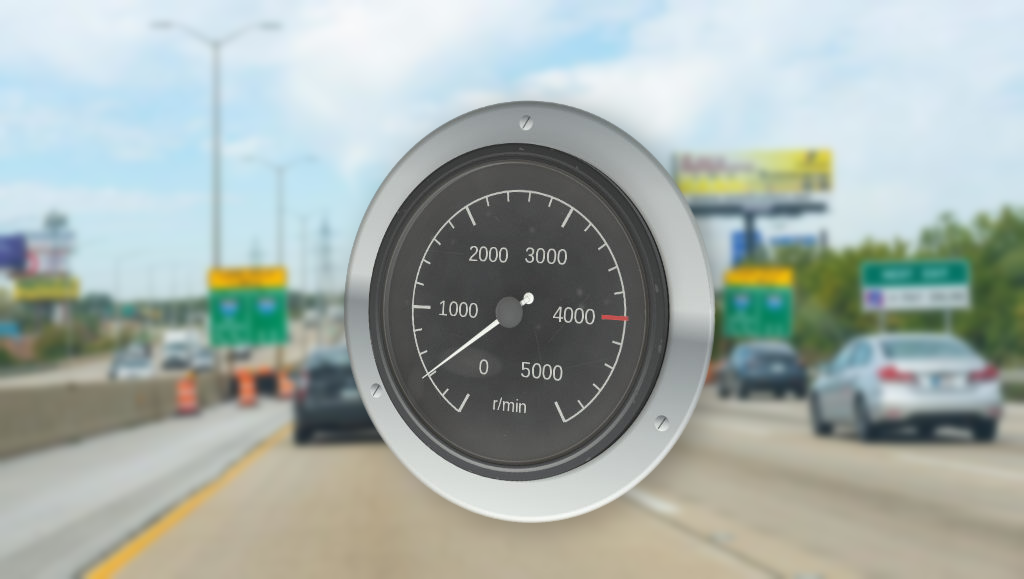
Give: 400 rpm
